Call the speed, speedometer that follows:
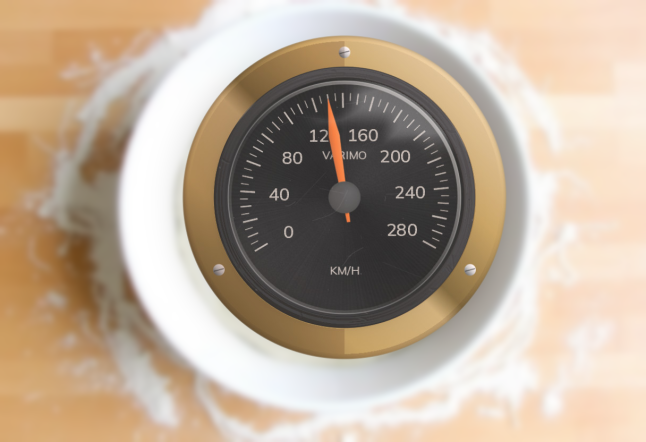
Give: 130 km/h
